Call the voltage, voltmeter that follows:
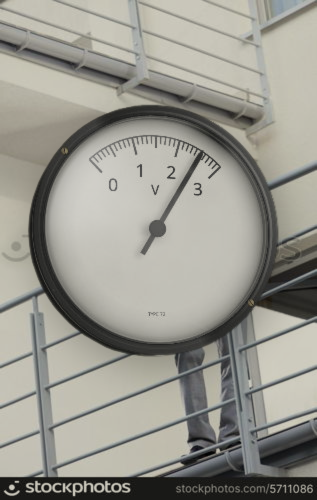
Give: 2.5 V
